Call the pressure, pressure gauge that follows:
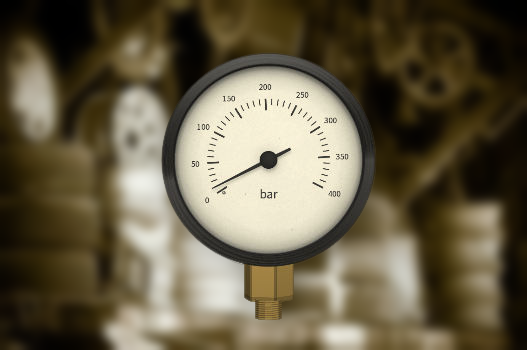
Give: 10 bar
